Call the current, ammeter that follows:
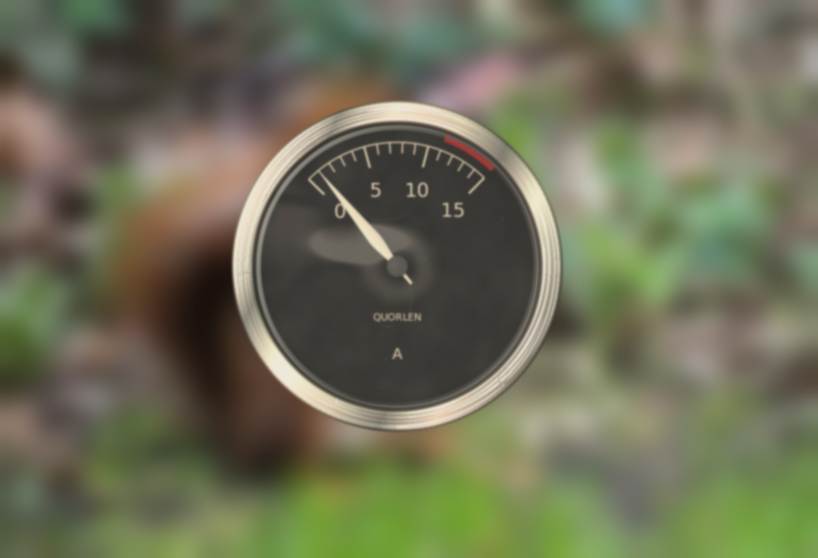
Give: 1 A
